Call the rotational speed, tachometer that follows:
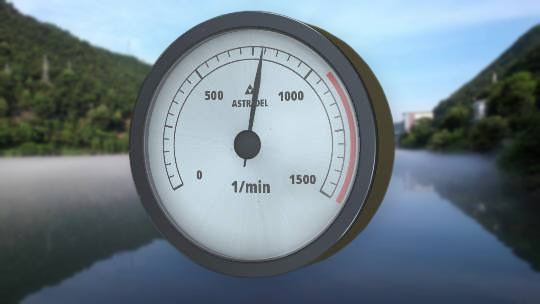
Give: 800 rpm
